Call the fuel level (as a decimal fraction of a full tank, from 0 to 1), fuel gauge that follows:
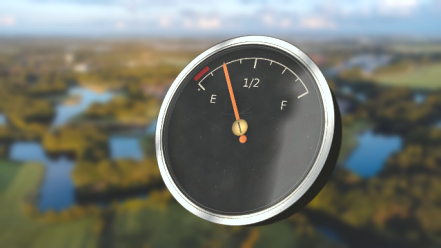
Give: 0.25
